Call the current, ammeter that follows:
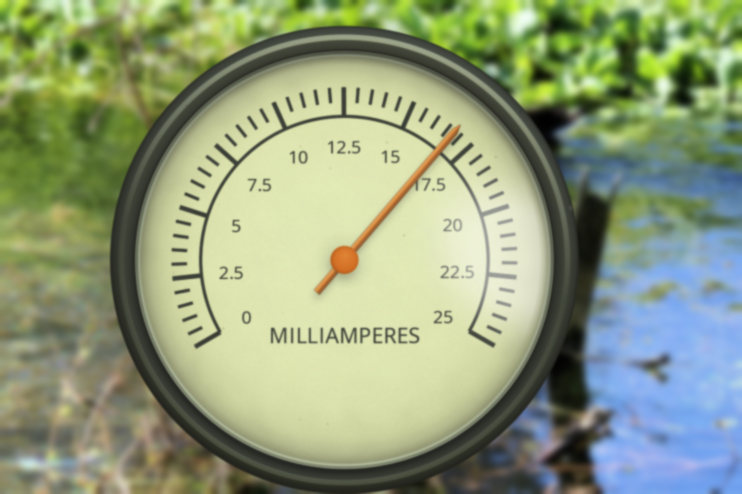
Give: 16.75 mA
